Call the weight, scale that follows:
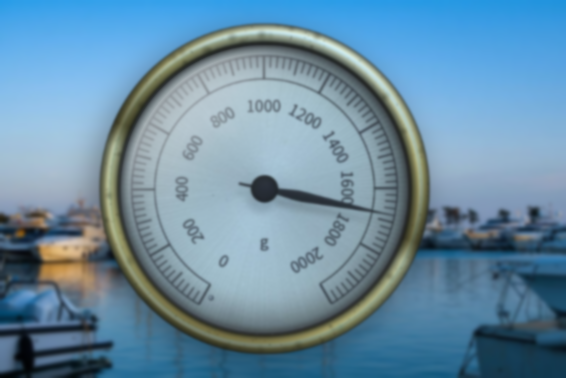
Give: 1680 g
